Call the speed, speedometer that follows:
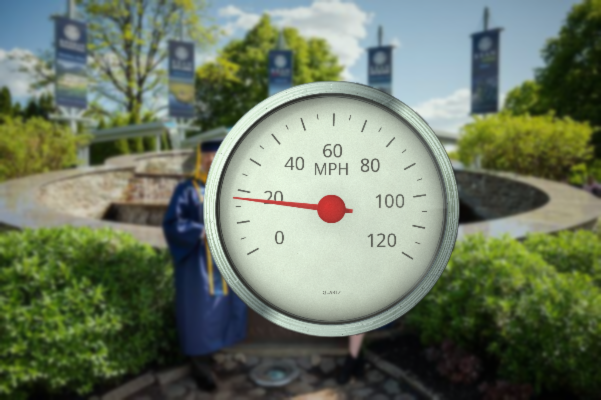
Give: 17.5 mph
